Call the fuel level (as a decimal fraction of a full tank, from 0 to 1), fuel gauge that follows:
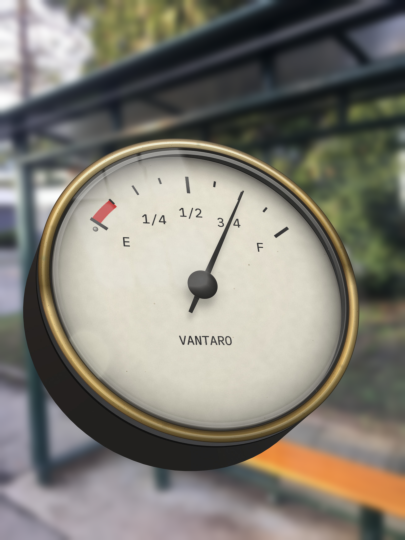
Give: 0.75
